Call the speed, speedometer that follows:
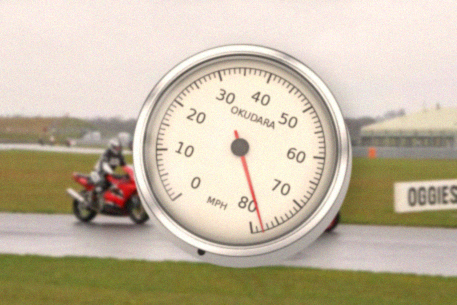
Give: 78 mph
